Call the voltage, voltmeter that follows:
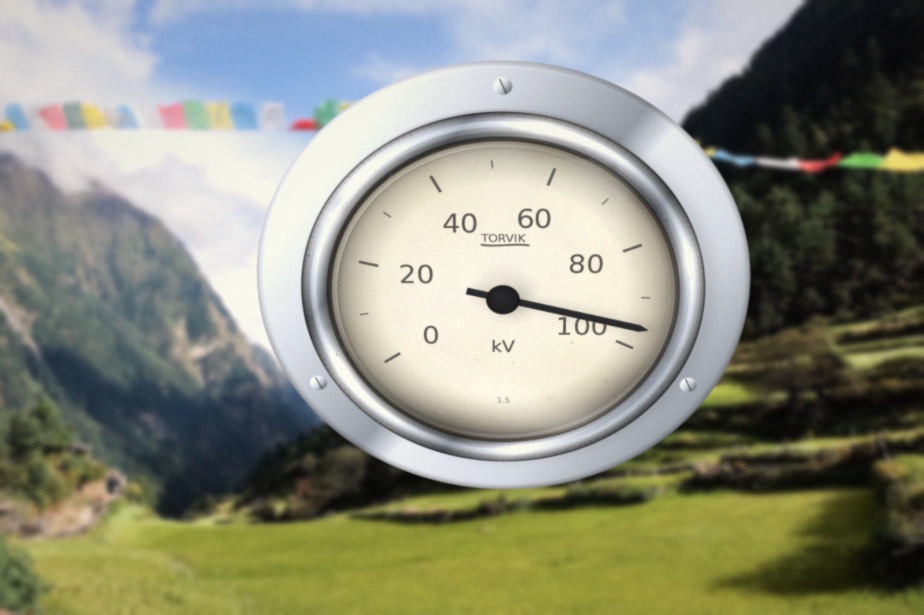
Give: 95 kV
